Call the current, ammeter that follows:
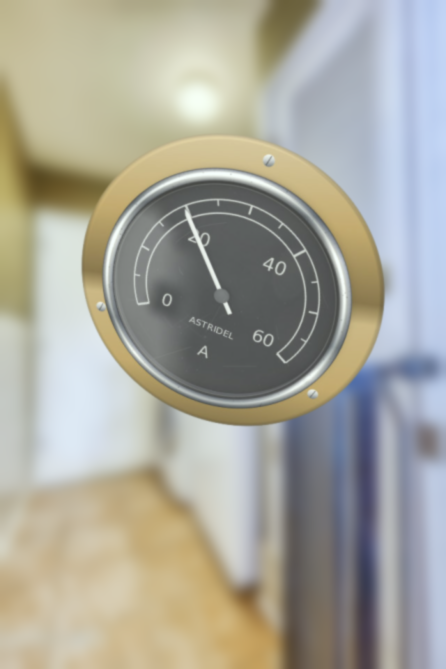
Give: 20 A
